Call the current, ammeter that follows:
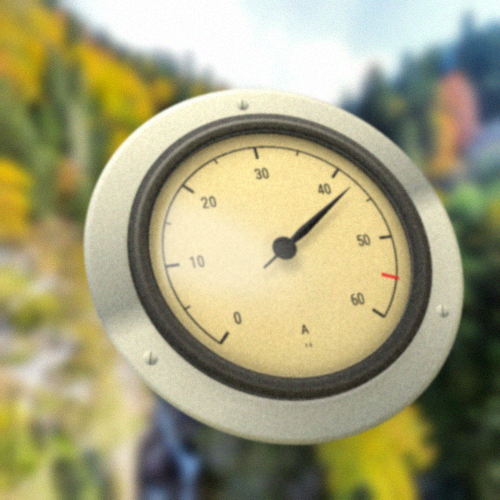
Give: 42.5 A
